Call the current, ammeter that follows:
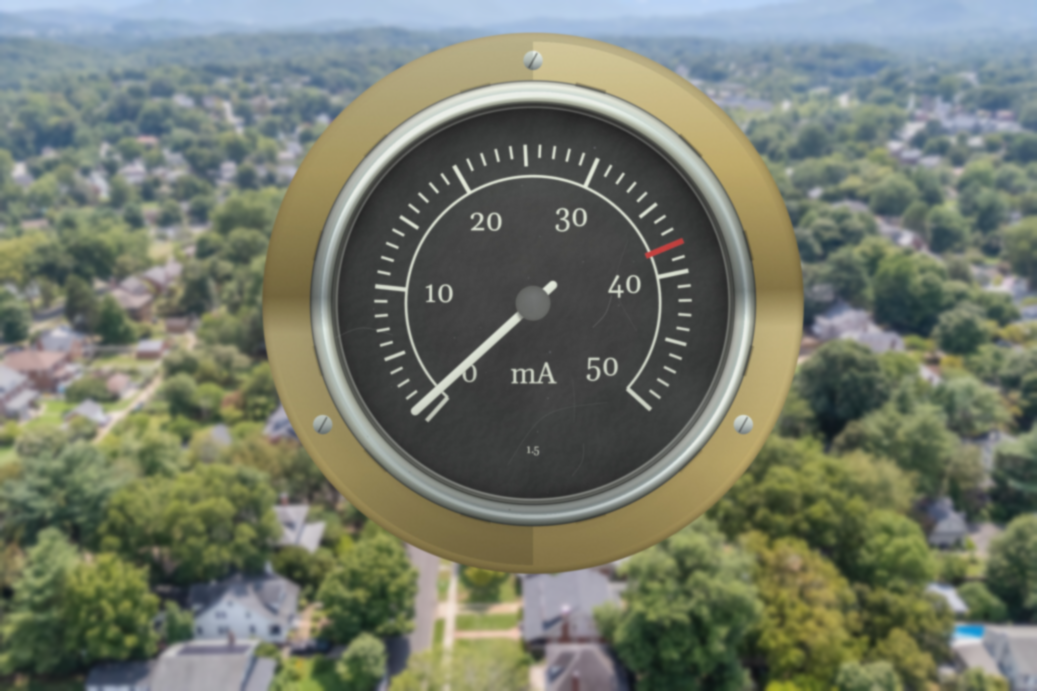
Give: 1 mA
